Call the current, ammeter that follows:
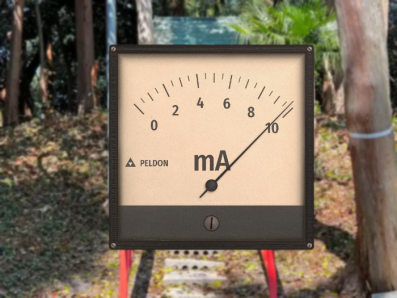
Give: 9.75 mA
